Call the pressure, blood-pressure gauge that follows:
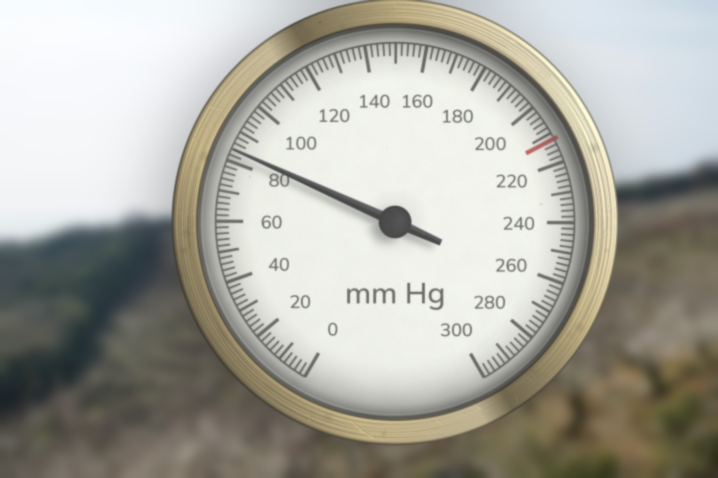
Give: 84 mmHg
